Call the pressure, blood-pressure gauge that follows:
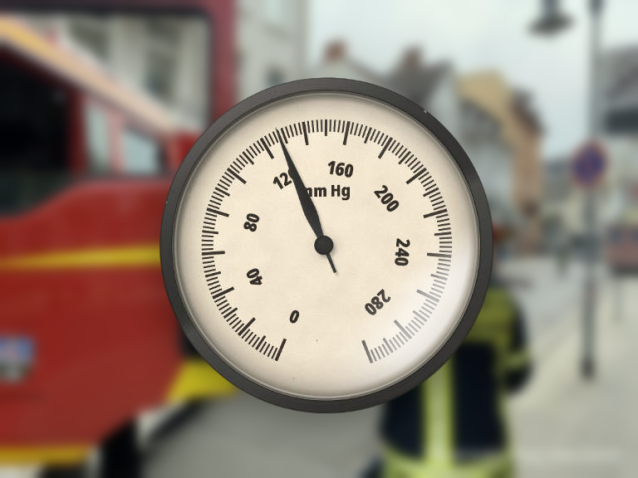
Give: 128 mmHg
